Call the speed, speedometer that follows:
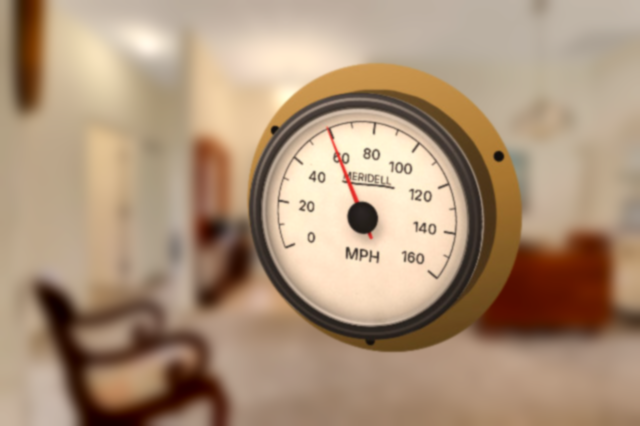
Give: 60 mph
